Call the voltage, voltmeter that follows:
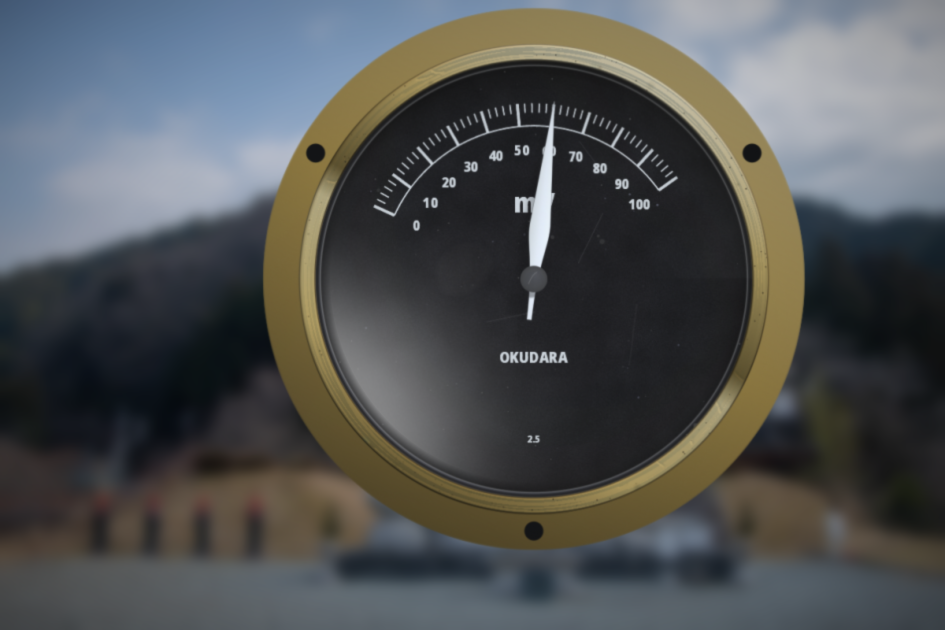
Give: 60 mV
